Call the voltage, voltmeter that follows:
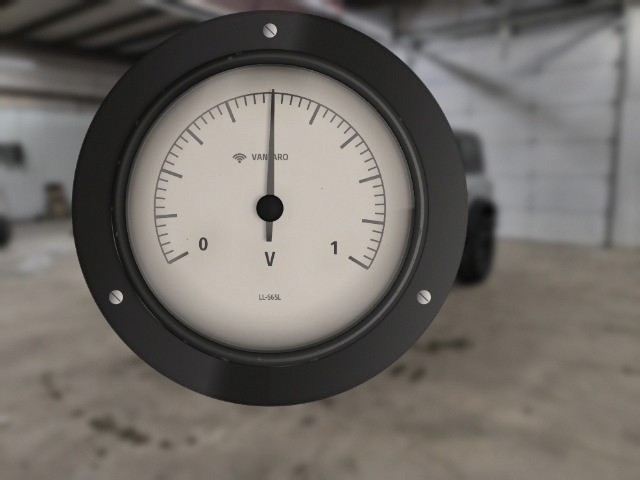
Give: 0.5 V
